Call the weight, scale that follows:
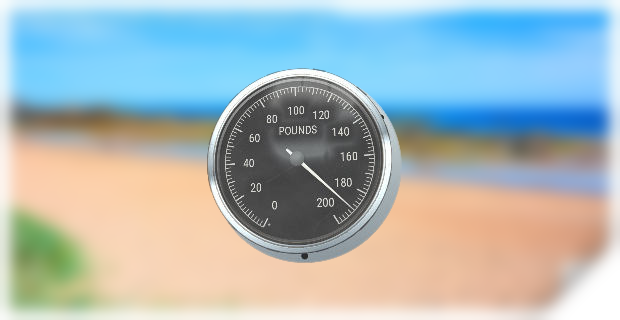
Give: 190 lb
